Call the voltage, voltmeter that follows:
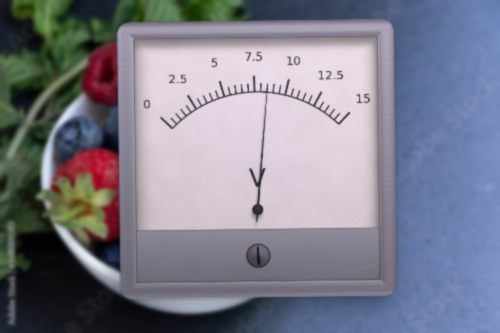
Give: 8.5 V
